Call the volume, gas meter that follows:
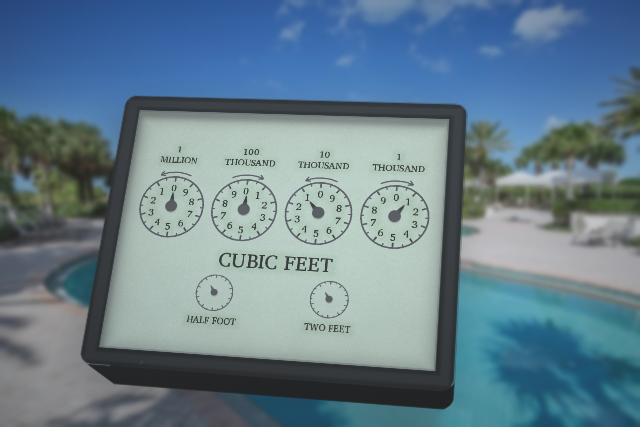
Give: 1100 ft³
